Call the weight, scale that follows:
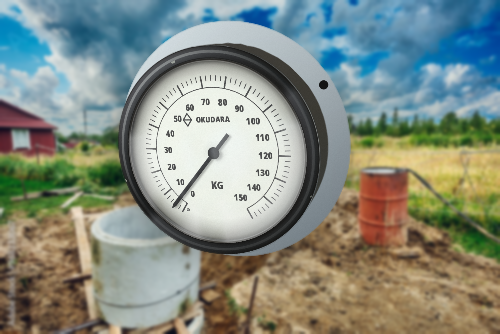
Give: 4 kg
